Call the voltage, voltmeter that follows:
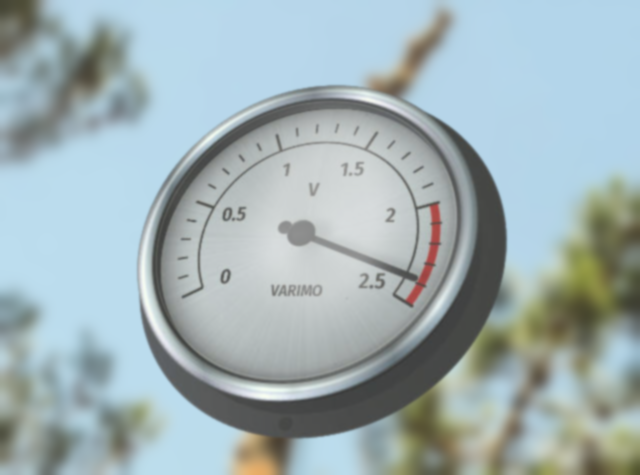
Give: 2.4 V
